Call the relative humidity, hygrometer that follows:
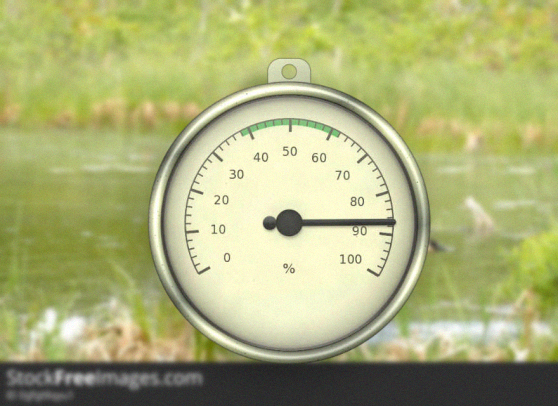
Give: 87 %
